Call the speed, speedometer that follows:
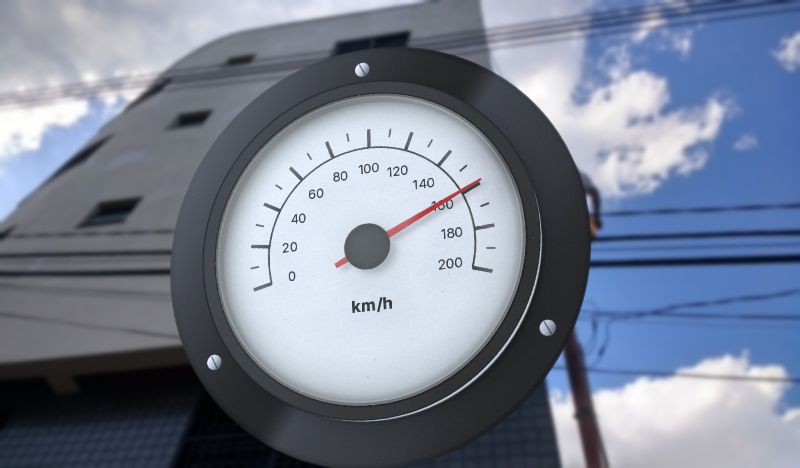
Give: 160 km/h
